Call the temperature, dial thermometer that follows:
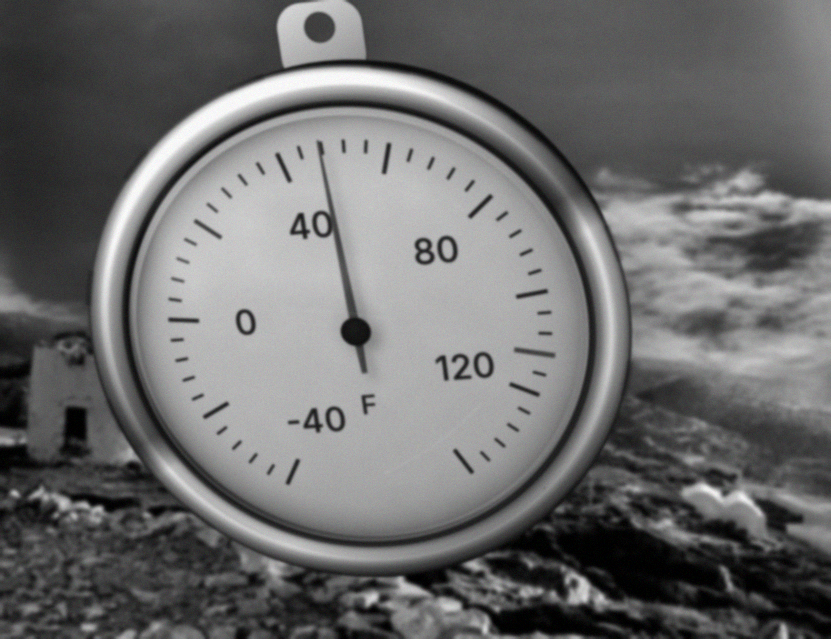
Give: 48 °F
